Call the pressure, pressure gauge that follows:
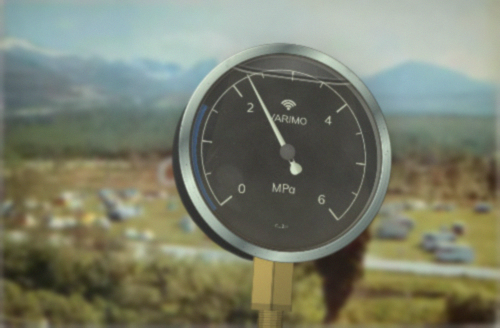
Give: 2.25 MPa
